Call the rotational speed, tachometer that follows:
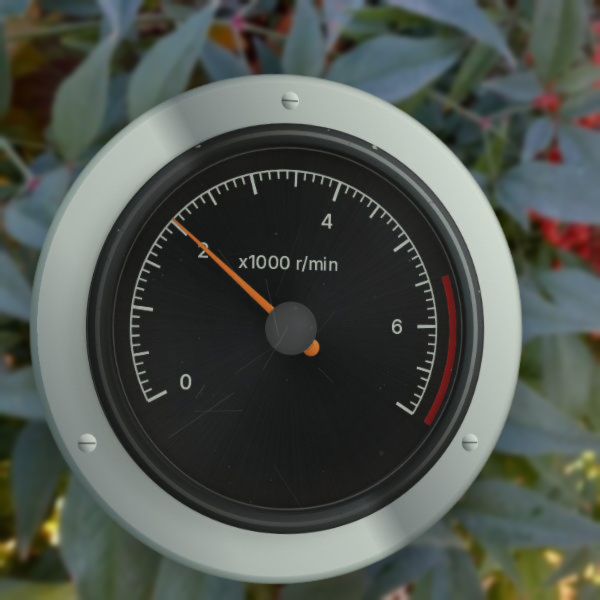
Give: 2000 rpm
